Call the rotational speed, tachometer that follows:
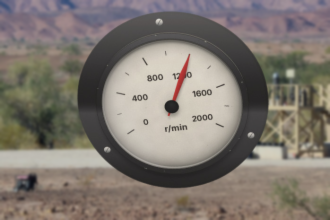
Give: 1200 rpm
